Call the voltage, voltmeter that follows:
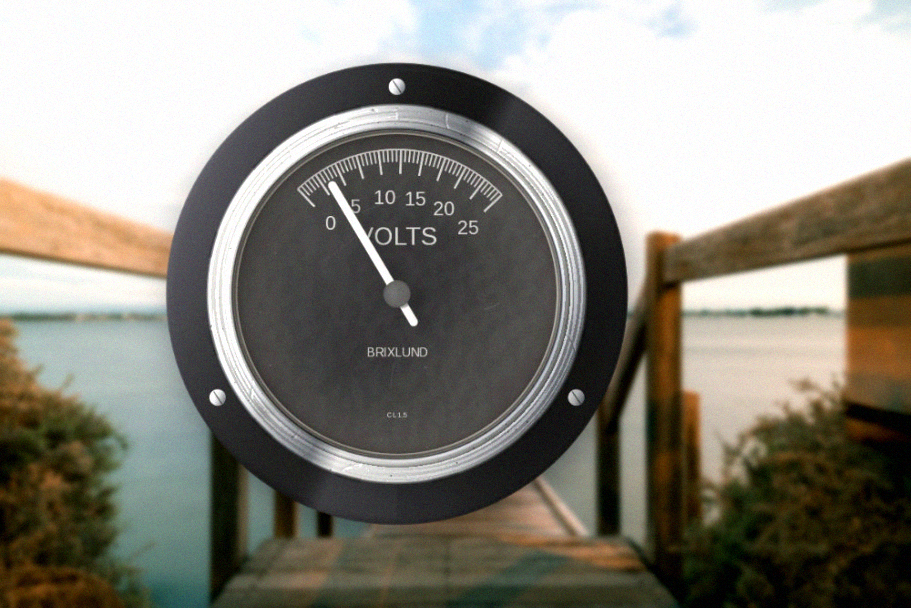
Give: 3.5 V
